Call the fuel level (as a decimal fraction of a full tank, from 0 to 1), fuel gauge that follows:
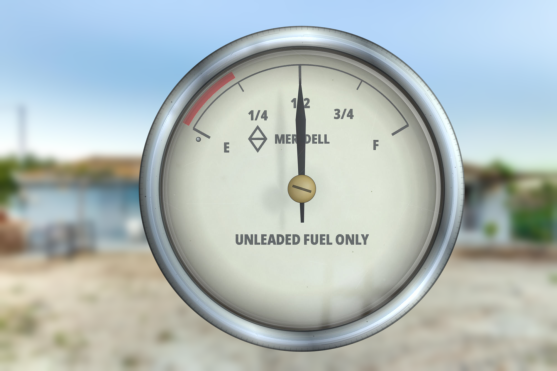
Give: 0.5
